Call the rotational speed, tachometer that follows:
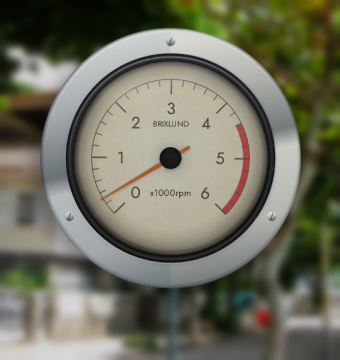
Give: 300 rpm
